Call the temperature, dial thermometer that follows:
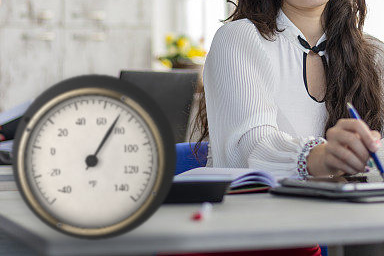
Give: 72 °F
